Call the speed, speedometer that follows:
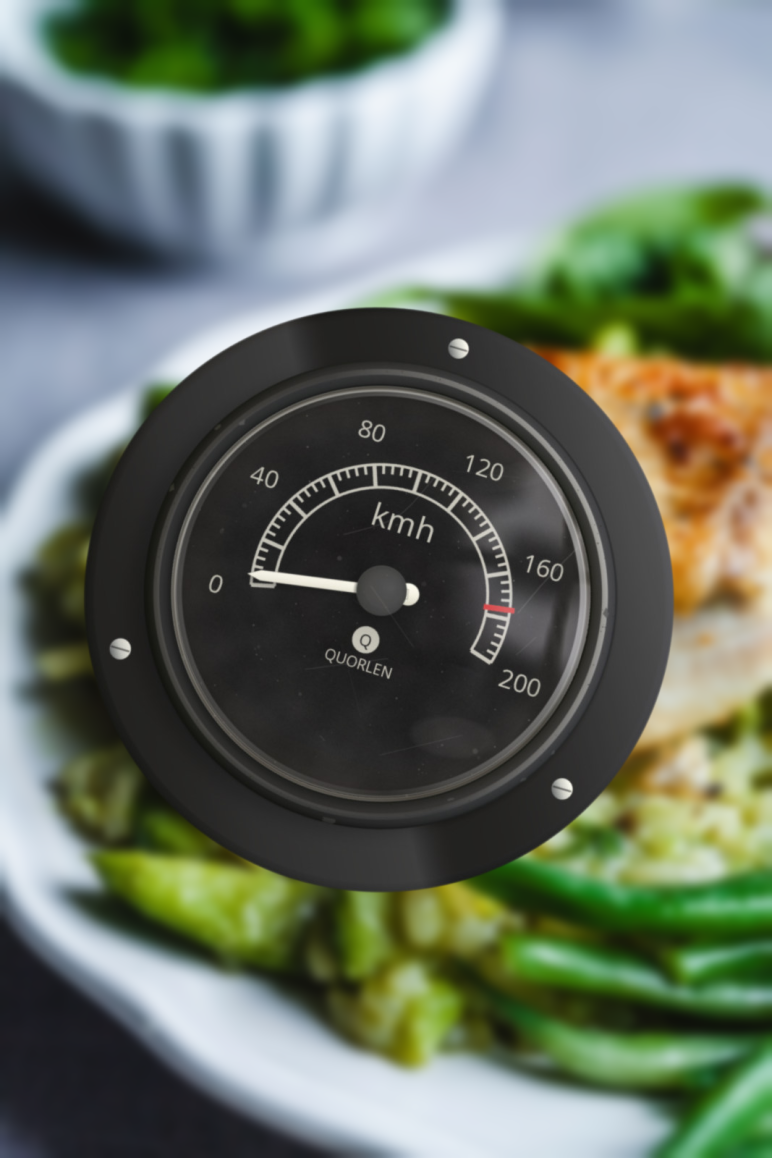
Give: 4 km/h
